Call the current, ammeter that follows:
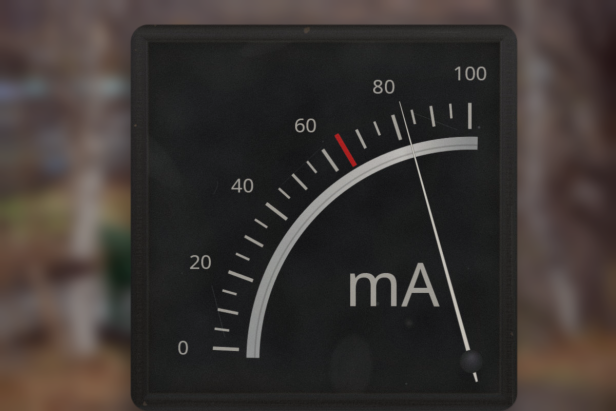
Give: 82.5 mA
